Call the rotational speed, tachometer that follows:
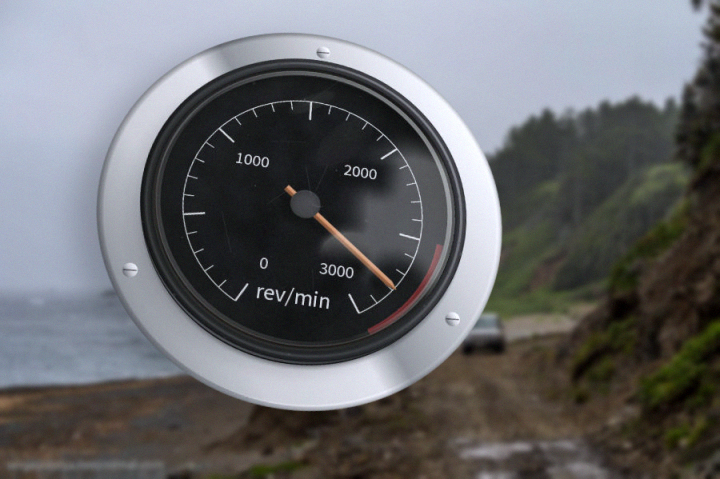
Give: 2800 rpm
